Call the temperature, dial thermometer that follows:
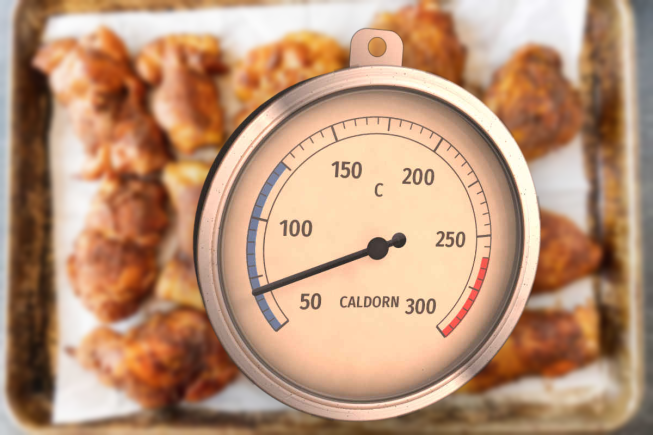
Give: 70 °C
